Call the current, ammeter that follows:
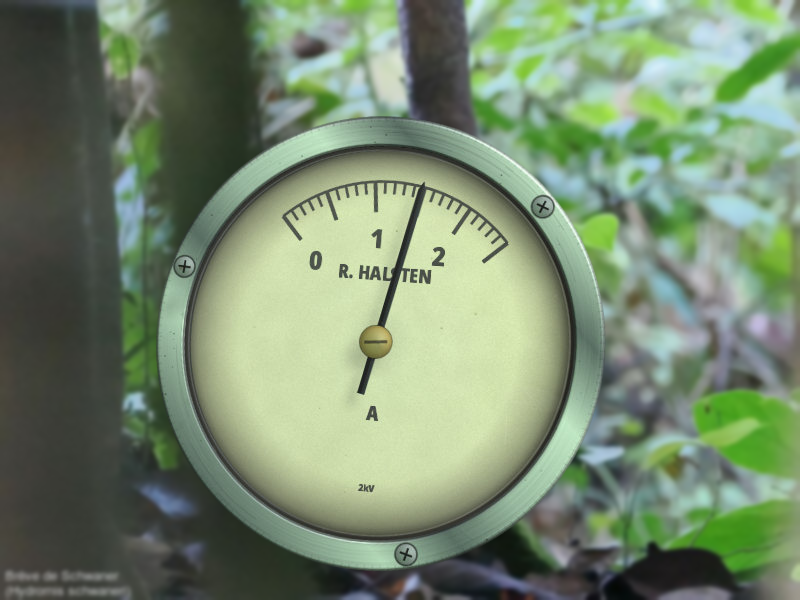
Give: 1.5 A
